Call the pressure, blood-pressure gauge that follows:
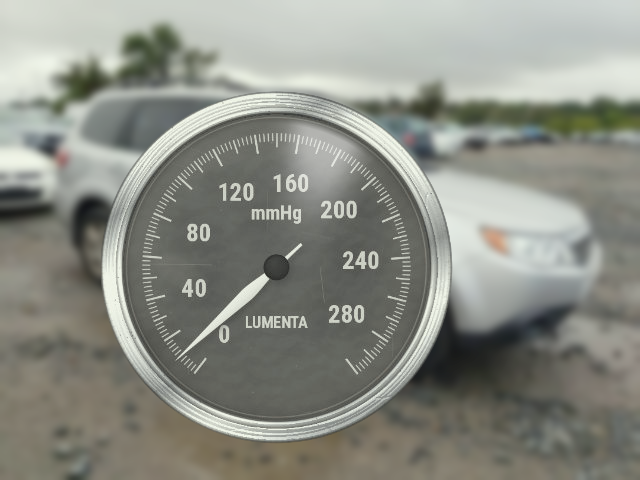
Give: 10 mmHg
